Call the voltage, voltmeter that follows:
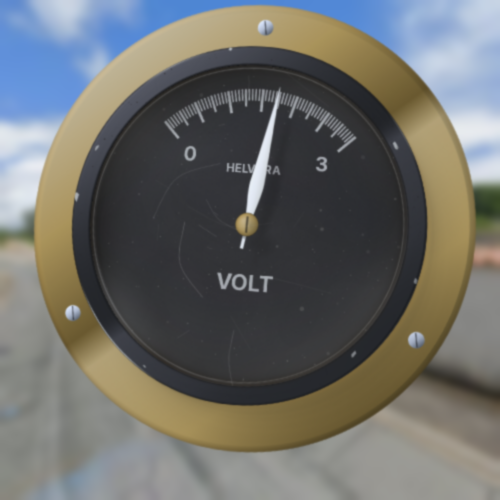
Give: 1.75 V
